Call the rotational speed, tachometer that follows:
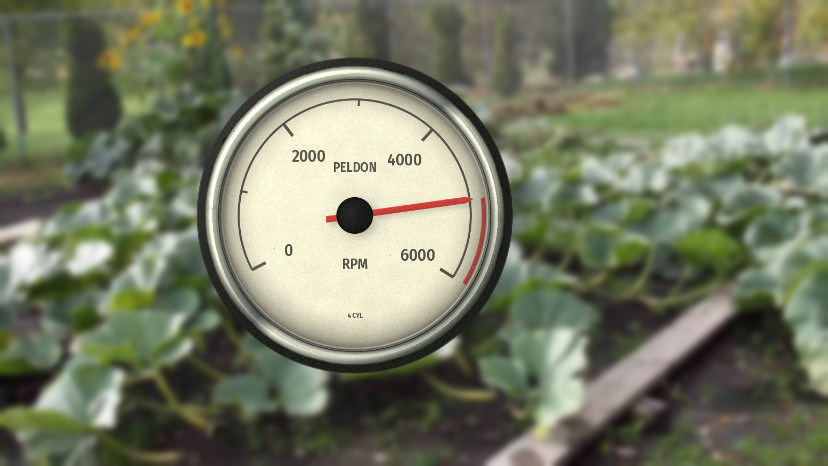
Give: 5000 rpm
